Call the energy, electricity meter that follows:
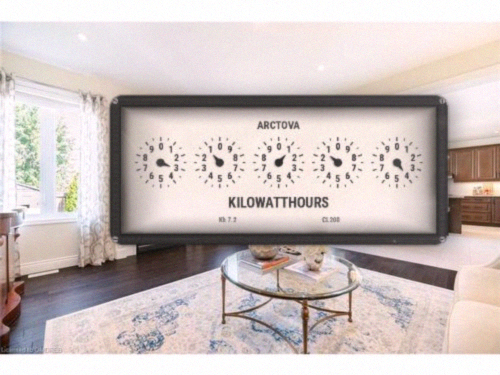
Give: 31114 kWh
